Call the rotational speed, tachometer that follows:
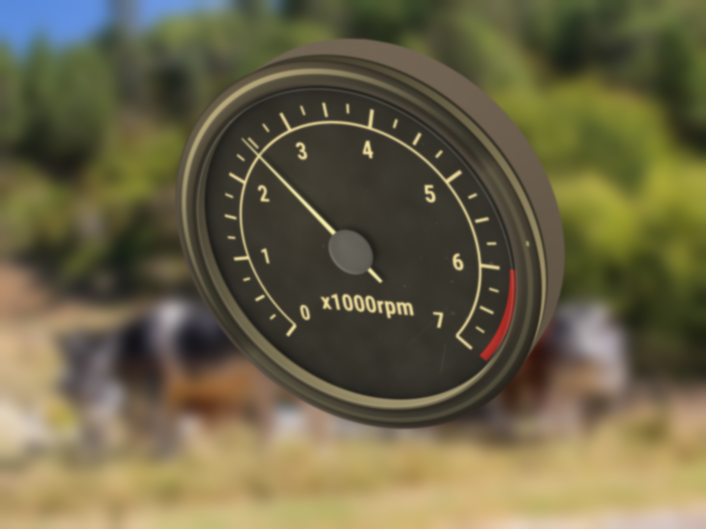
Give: 2500 rpm
